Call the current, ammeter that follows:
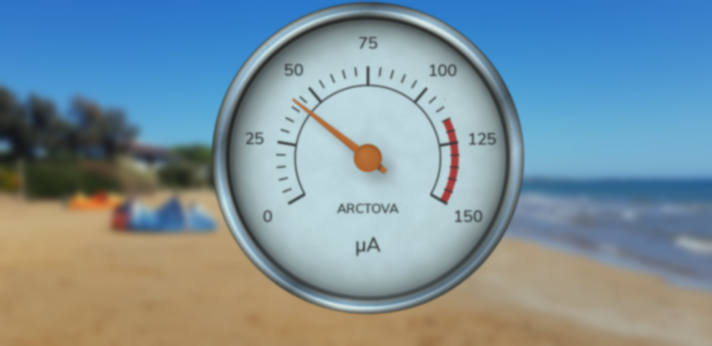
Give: 42.5 µA
